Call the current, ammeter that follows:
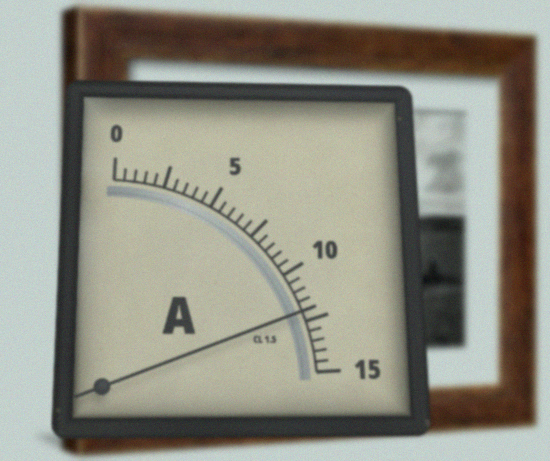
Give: 12 A
